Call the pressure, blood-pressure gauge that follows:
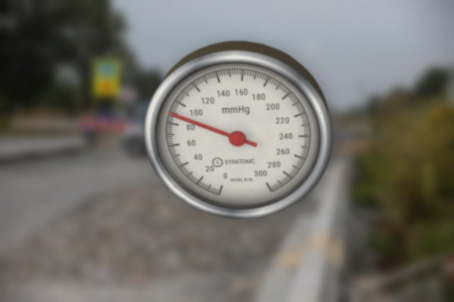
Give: 90 mmHg
